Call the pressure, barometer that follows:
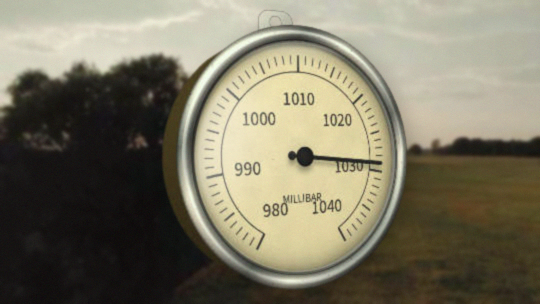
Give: 1029 mbar
